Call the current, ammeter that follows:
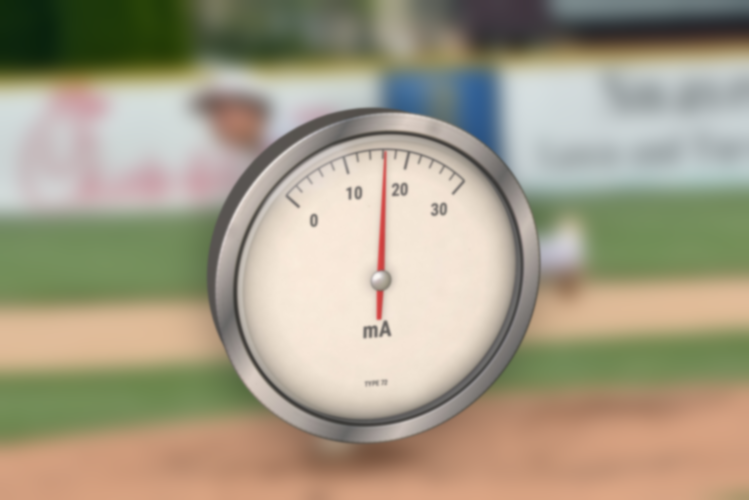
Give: 16 mA
